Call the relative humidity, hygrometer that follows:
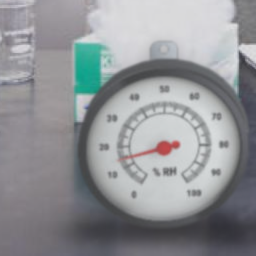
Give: 15 %
